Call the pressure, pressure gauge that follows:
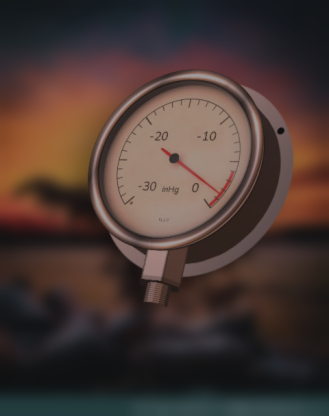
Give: -1.5 inHg
